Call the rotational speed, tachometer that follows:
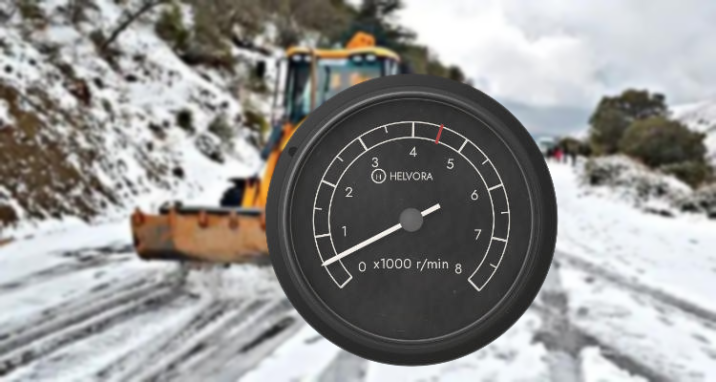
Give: 500 rpm
